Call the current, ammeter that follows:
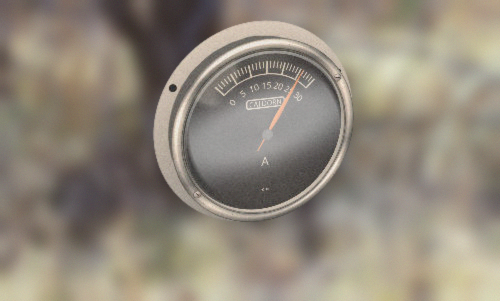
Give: 25 A
